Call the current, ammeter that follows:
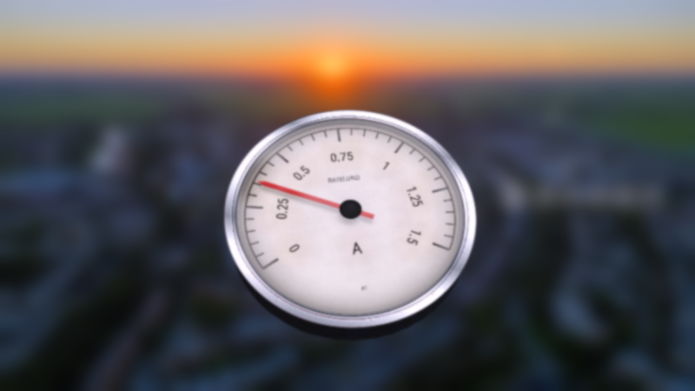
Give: 0.35 A
